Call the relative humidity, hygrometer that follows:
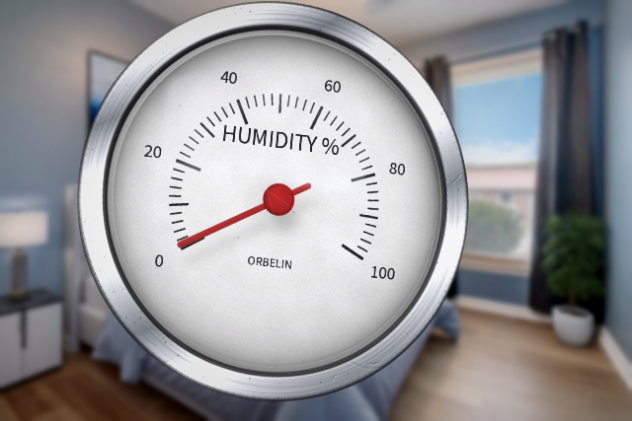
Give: 1 %
